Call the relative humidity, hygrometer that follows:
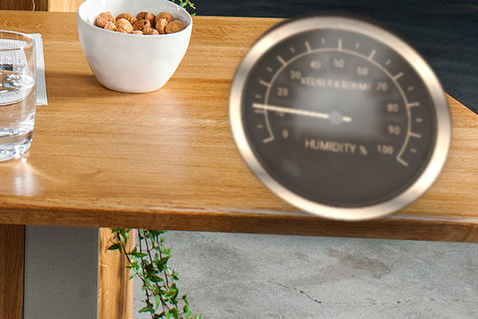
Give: 12.5 %
